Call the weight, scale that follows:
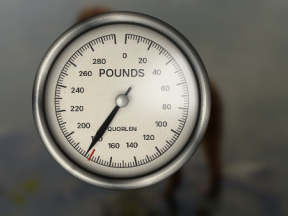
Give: 180 lb
